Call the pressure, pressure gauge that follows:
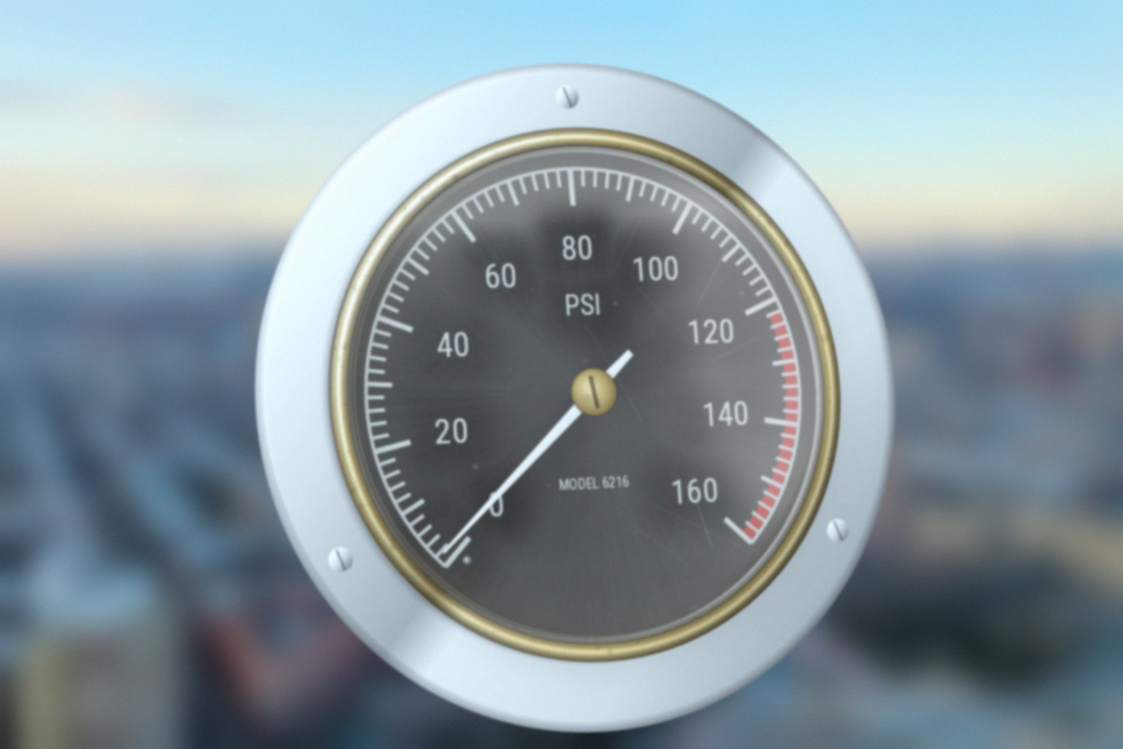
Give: 2 psi
